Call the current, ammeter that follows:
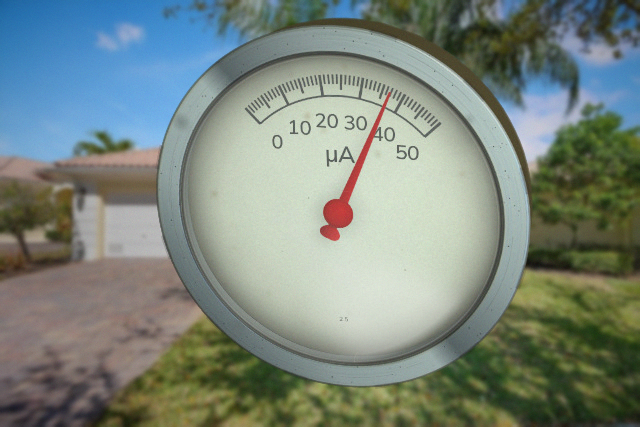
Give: 37 µA
